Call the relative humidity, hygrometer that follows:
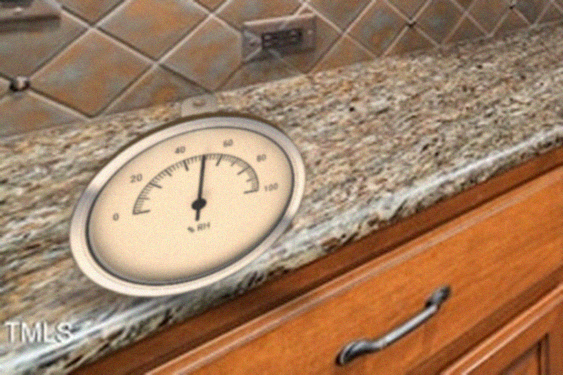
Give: 50 %
